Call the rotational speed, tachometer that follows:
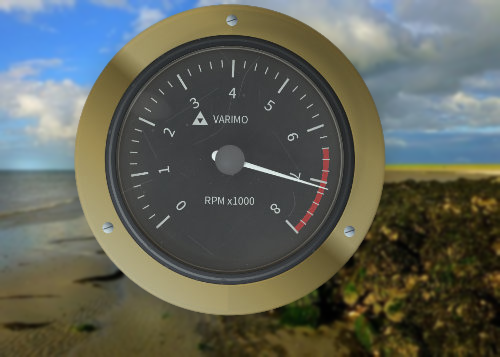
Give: 7100 rpm
